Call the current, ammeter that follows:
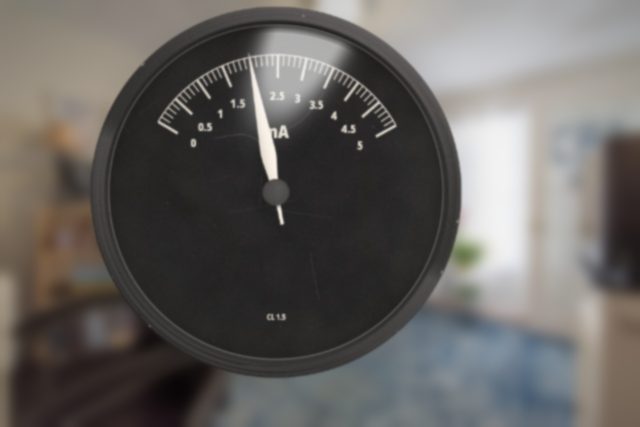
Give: 2 mA
